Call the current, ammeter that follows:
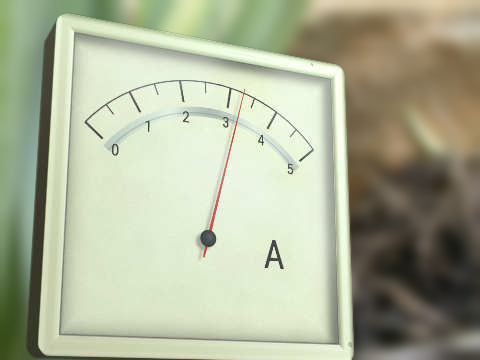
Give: 3.25 A
